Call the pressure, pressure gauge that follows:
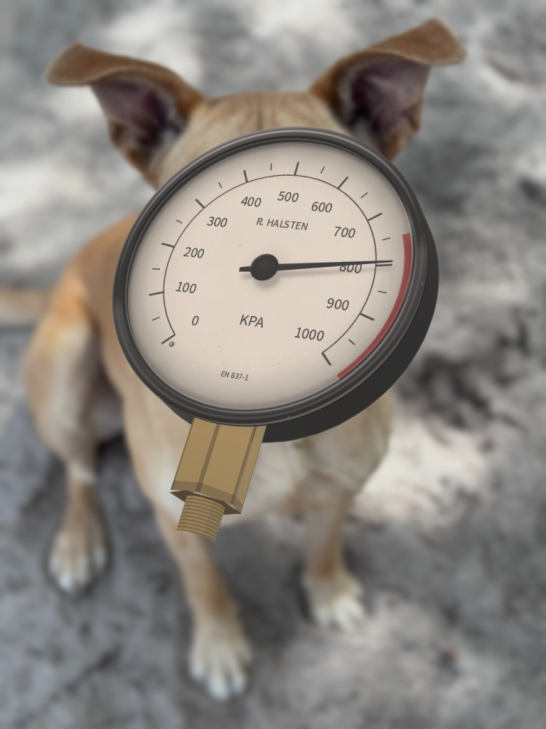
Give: 800 kPa
